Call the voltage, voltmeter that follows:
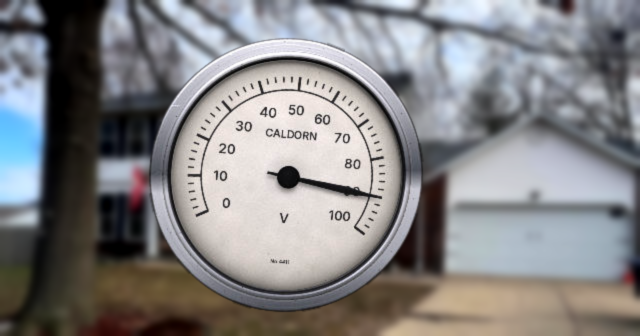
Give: 90 V
